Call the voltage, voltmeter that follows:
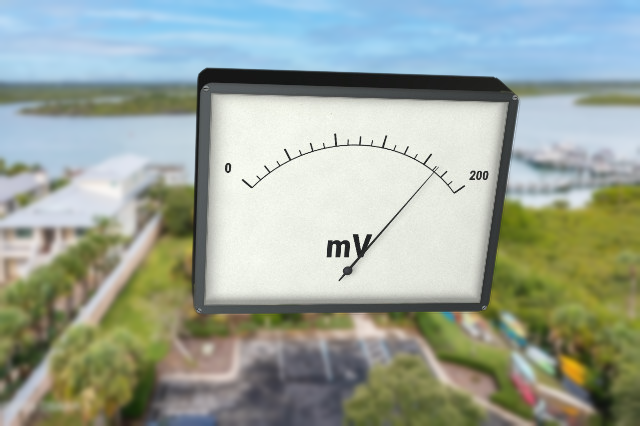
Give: 170 mV
